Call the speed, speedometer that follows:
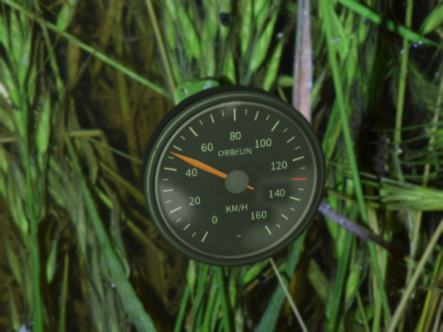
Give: 47.5 km/h
